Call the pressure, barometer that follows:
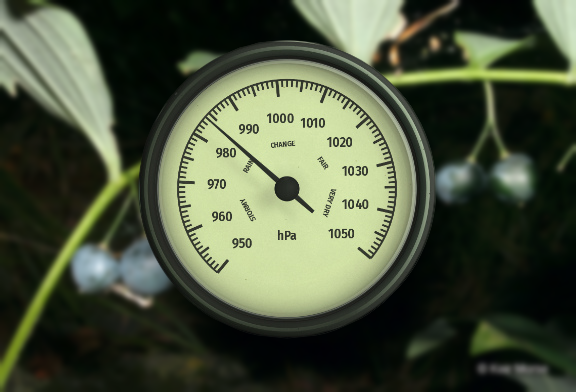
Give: 984 hPa
